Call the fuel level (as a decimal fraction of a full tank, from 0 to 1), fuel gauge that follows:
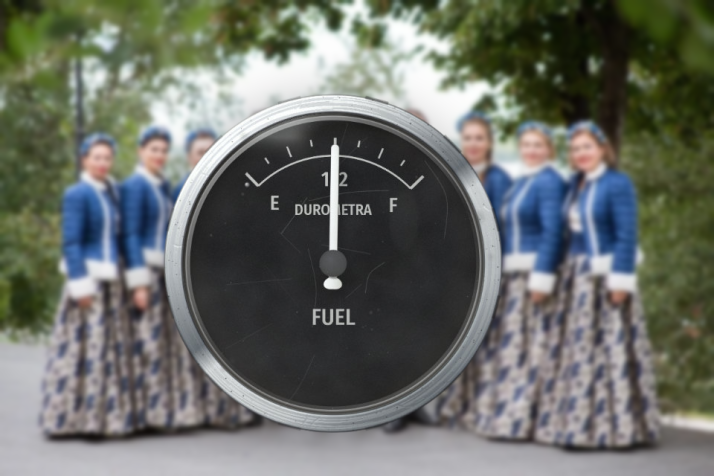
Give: 0.5
